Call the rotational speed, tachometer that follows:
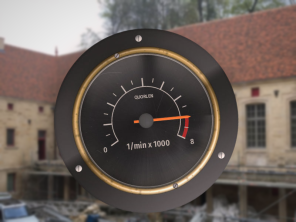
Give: 7000 rpm
